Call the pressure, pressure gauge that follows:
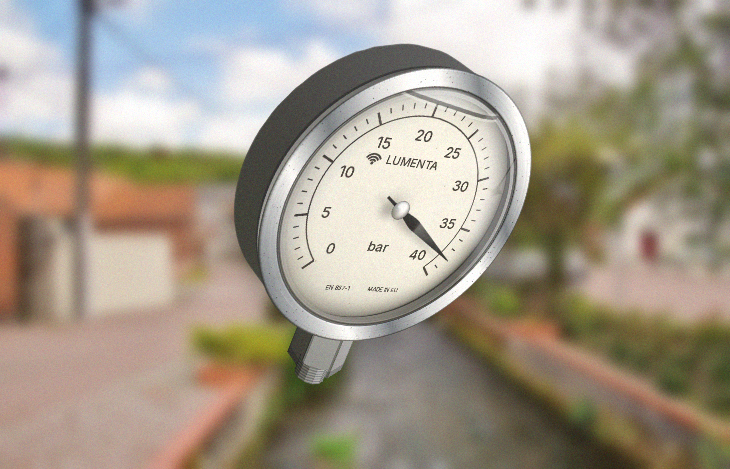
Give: 38 bar
